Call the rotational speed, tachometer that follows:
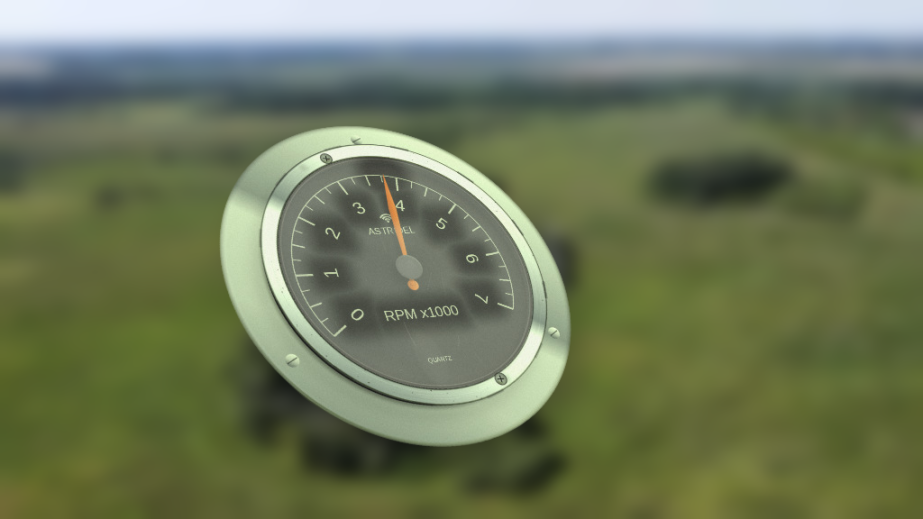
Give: 3750 rpm
